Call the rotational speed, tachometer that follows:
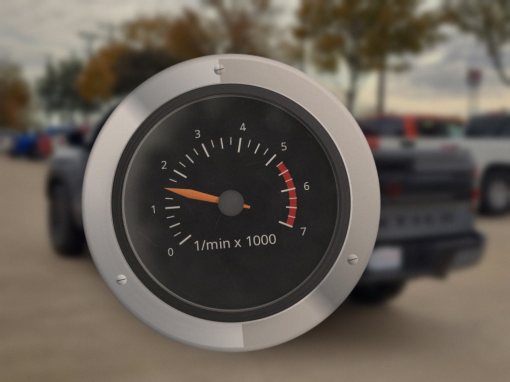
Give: 1500 rpm
